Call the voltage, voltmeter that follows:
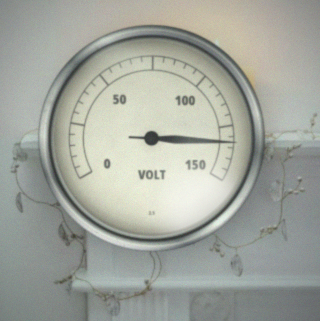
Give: 132.5 V
